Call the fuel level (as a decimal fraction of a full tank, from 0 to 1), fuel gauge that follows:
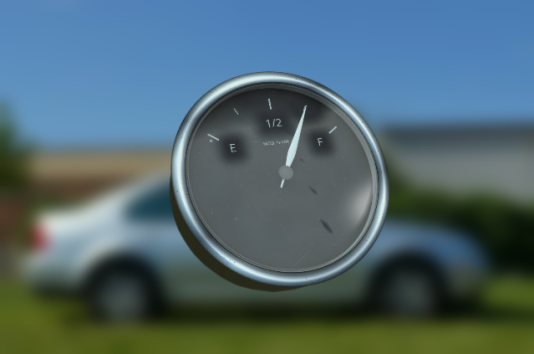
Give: 0.75
